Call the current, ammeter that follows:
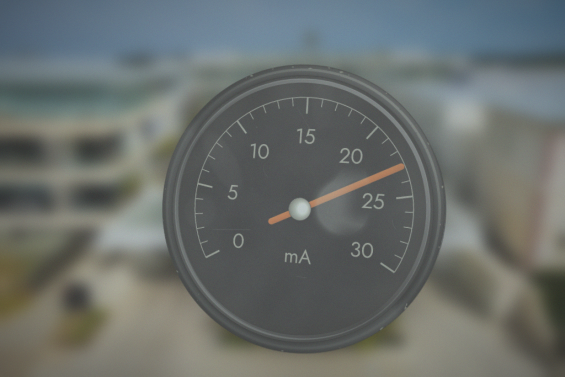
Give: 23 mA
